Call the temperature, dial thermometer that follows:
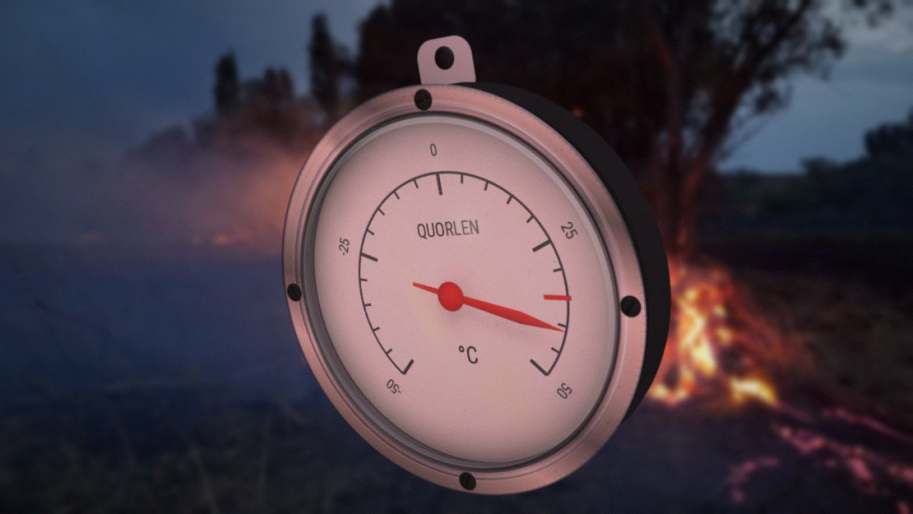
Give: 40 °C
